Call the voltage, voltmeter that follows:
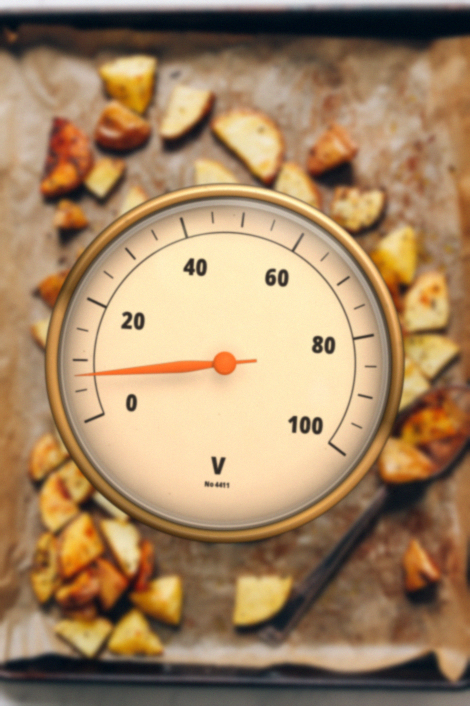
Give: 7.5 V
